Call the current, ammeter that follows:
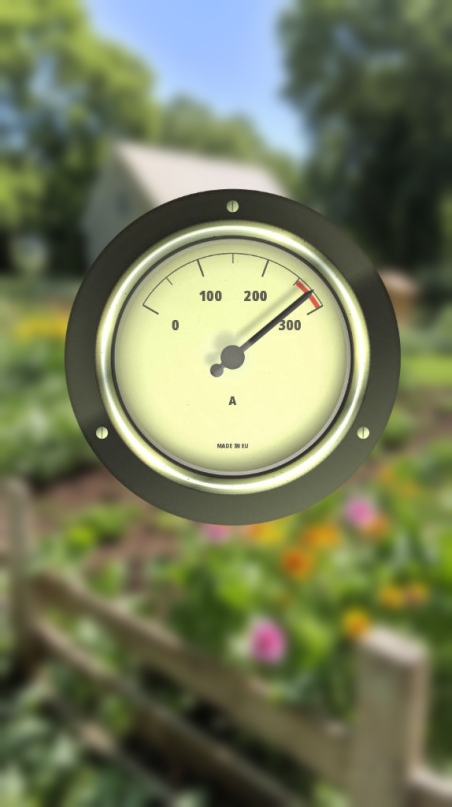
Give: 275 A
